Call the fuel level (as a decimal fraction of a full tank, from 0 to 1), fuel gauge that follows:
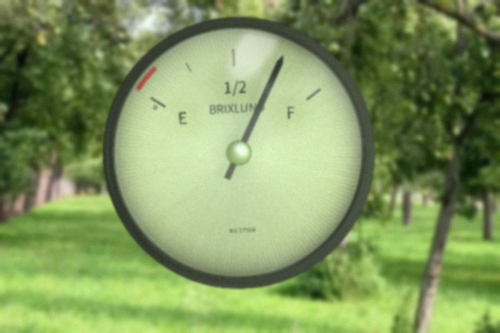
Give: 0.75
